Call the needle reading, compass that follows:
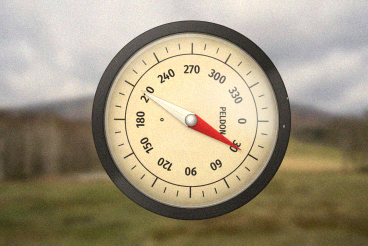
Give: 30 °
